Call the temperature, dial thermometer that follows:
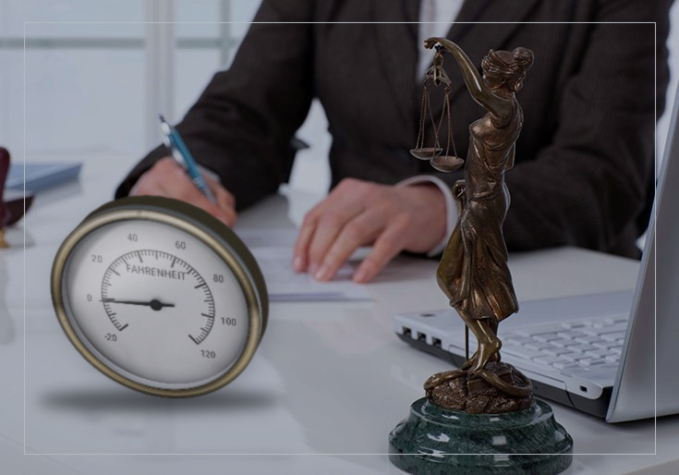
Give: 0 °F
